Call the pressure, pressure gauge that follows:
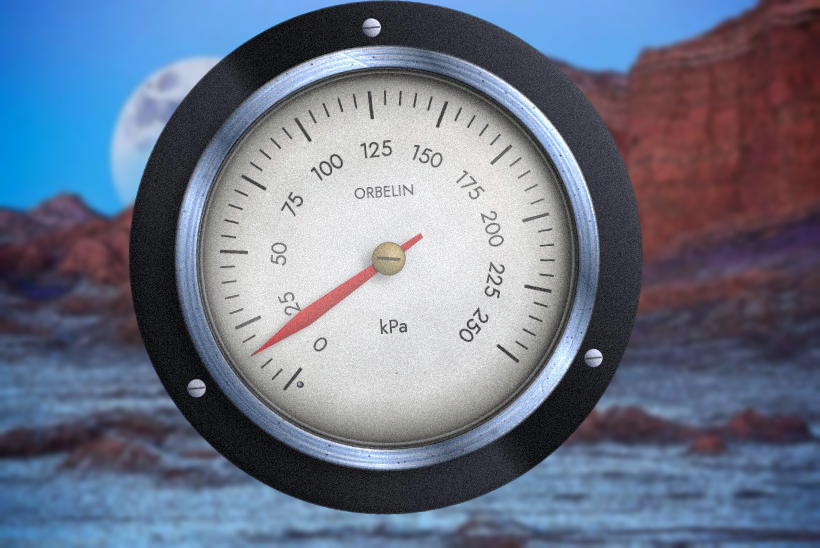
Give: 15 kPa
